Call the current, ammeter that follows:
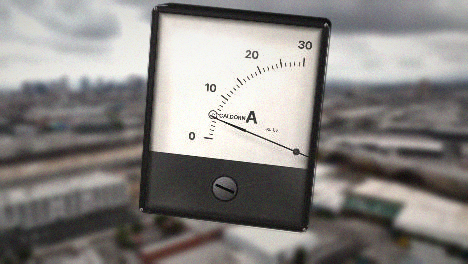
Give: 5 A
